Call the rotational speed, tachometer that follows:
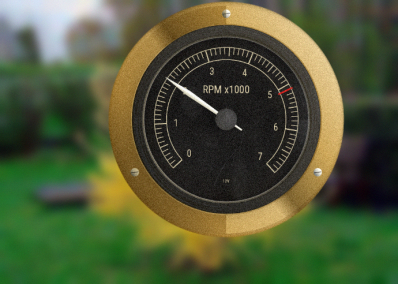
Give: 2000 rpm
